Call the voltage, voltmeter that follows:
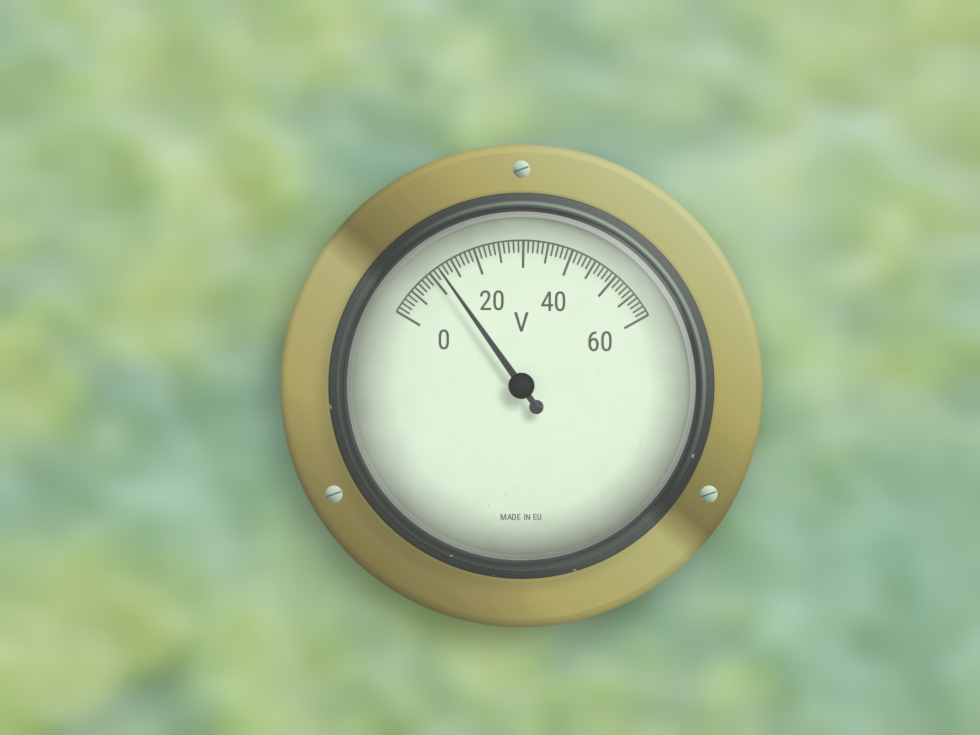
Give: 12 V
